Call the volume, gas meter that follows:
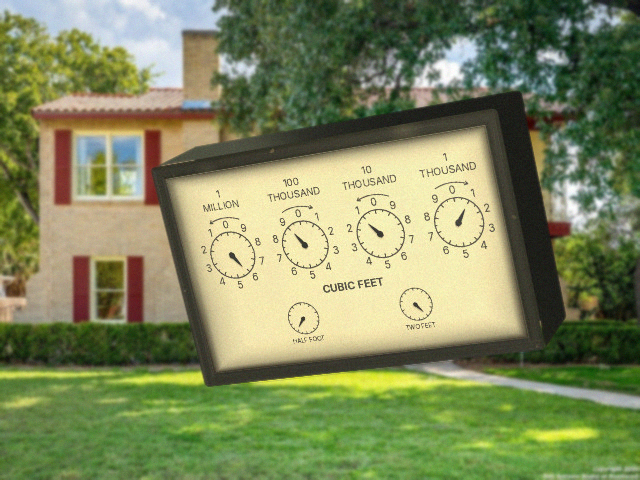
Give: 591100 ft³
